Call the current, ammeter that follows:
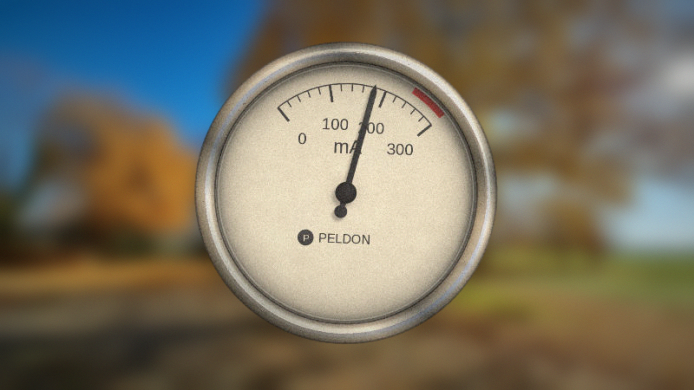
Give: 180 mA
